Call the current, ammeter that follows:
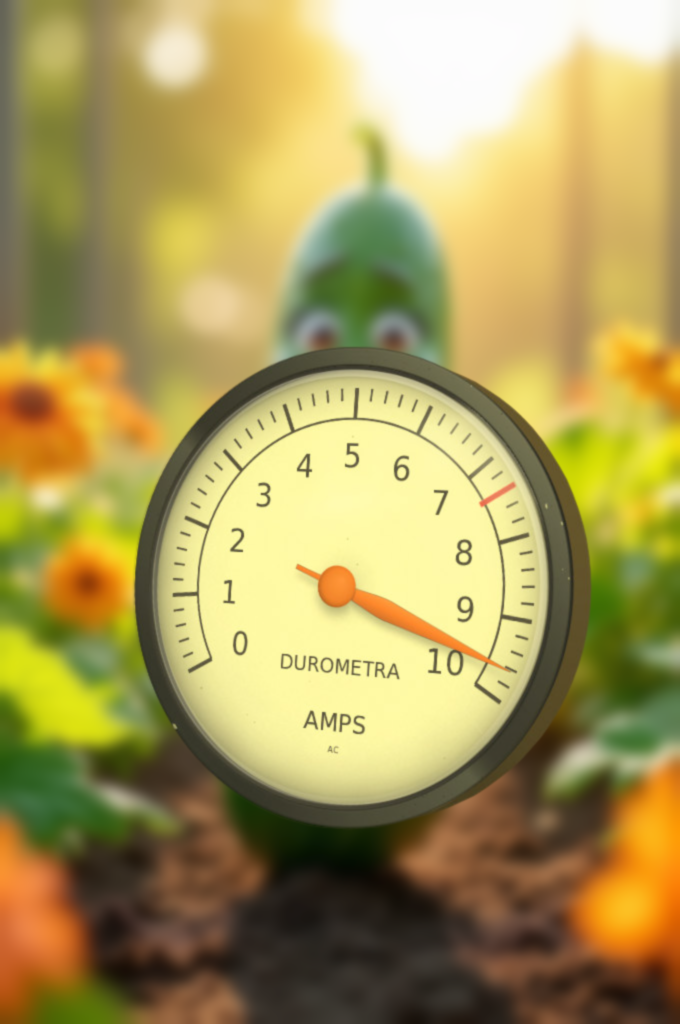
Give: 9.6 A
